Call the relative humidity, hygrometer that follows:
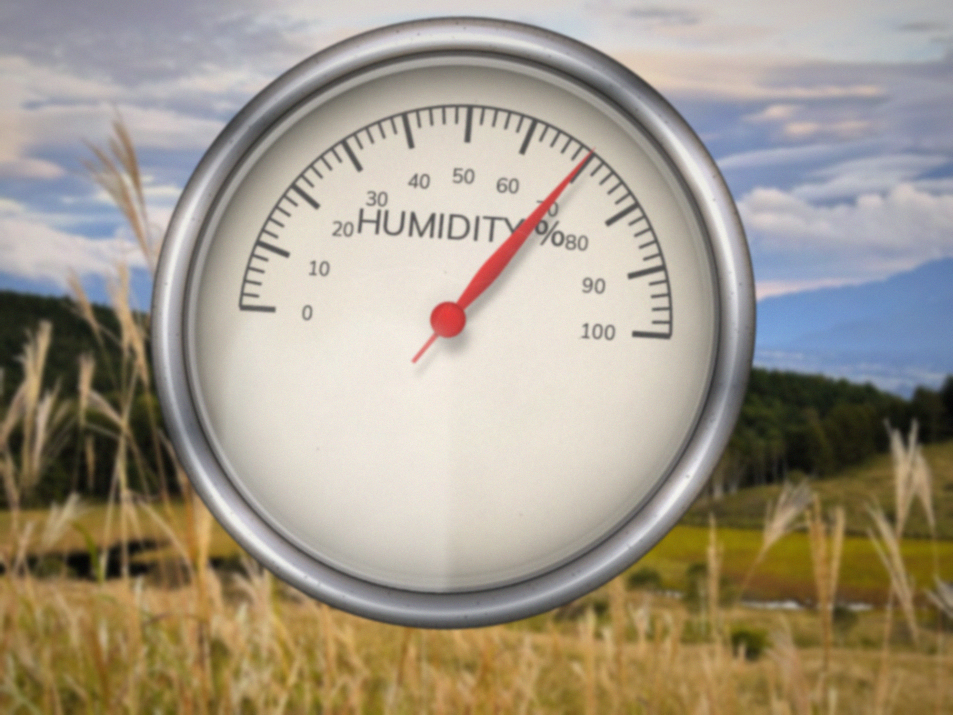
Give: 70 %
